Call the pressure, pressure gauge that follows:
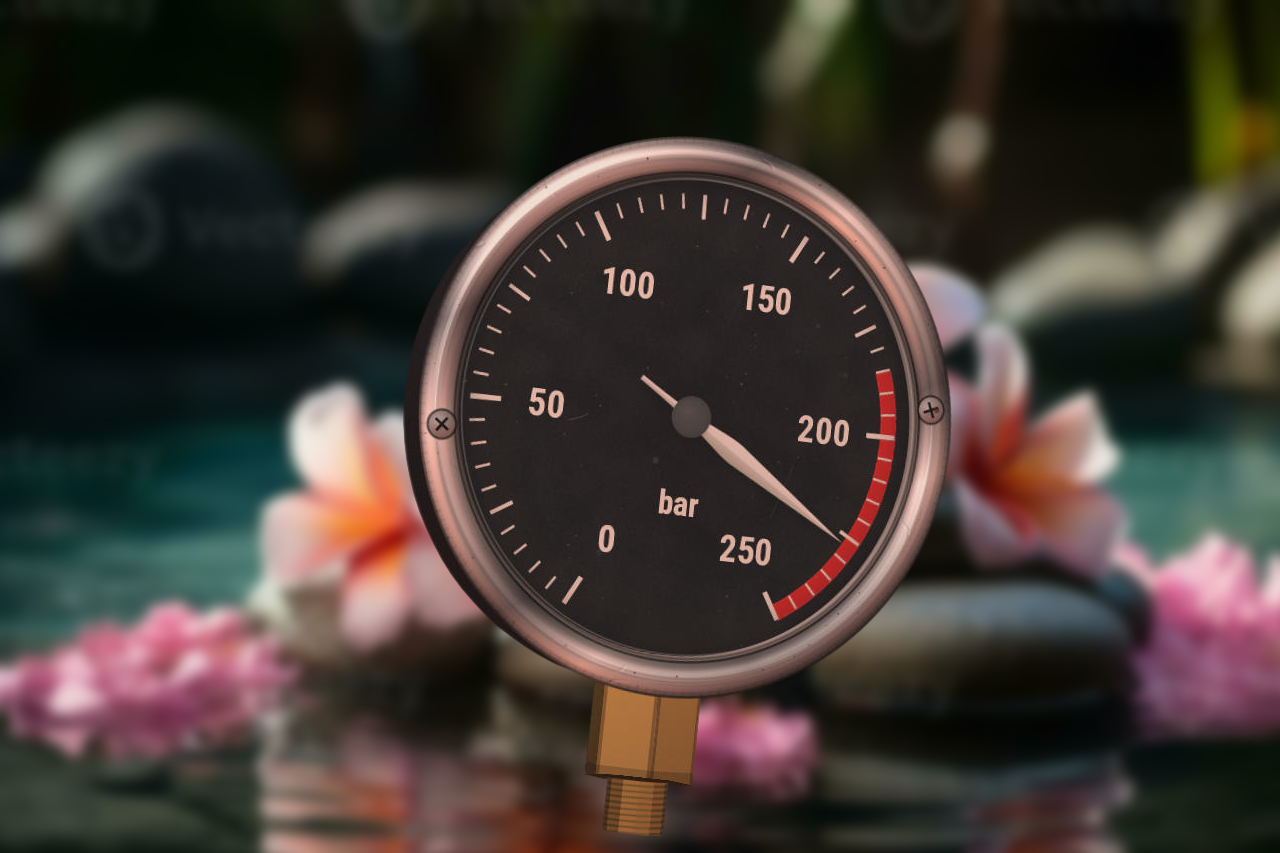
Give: 227.5 bar
